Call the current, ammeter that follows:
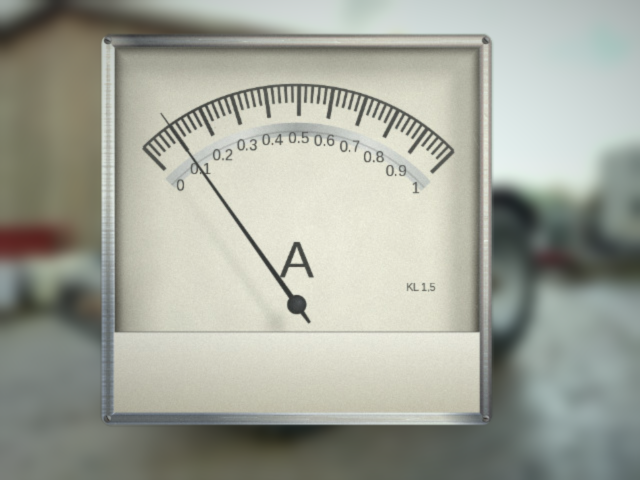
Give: 0.1 A
